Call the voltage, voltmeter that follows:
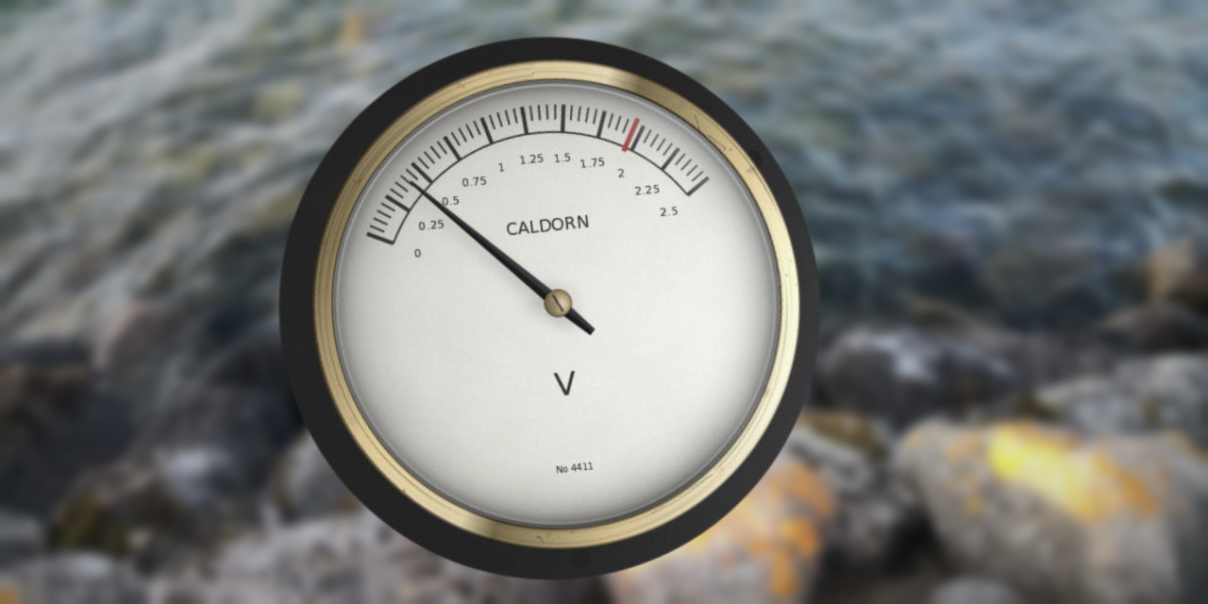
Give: 0.4 V
